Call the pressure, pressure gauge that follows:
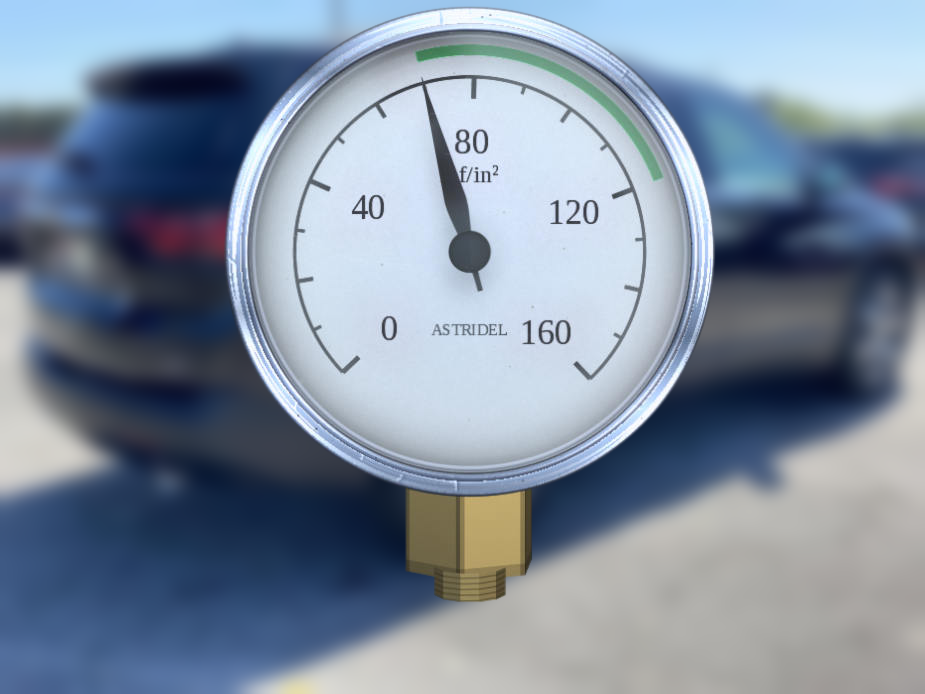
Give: 70 psi
